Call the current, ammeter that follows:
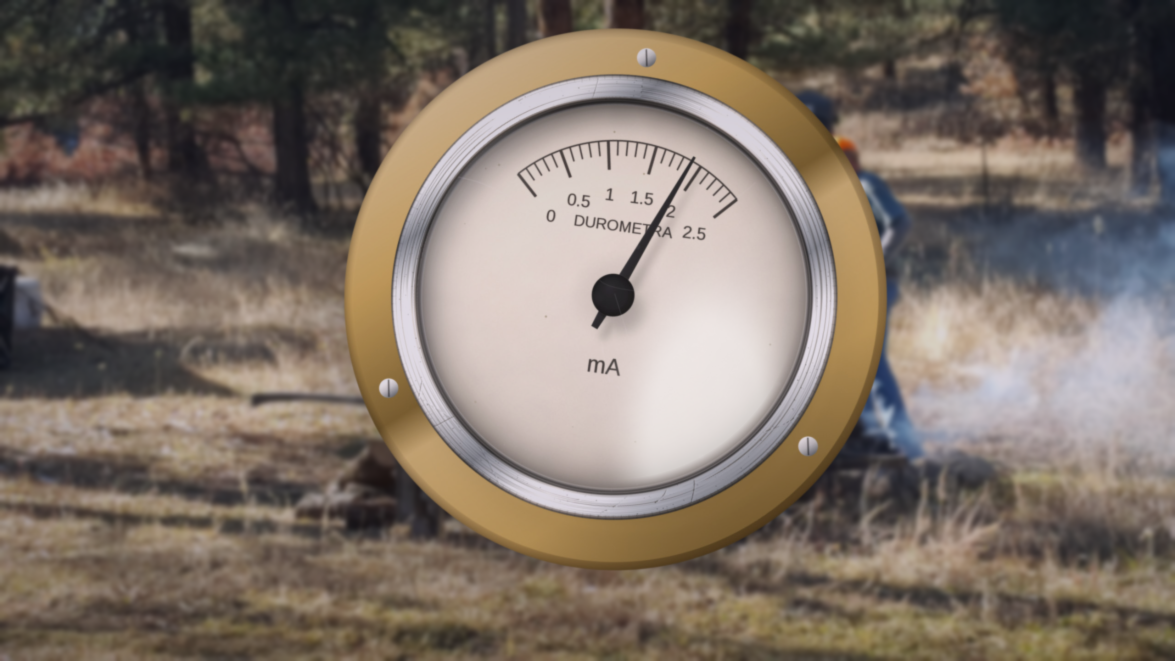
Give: 1.9 mA
